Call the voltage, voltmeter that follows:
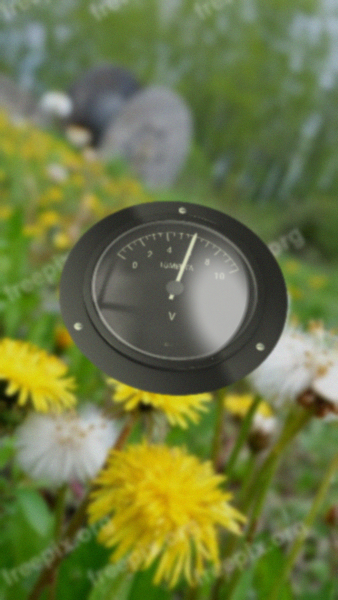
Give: 6 V
